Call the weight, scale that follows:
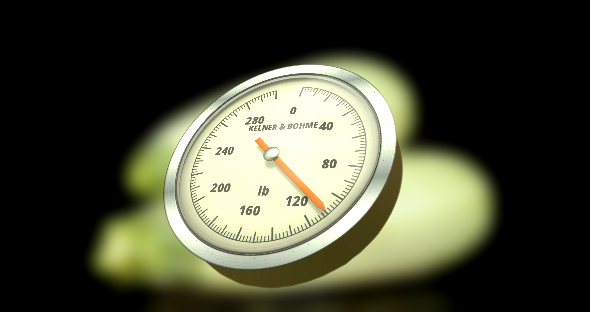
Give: 110 lb
